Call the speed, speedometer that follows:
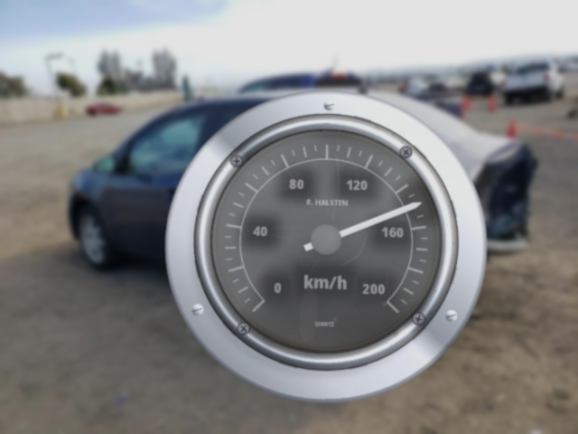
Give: 150 km/h
